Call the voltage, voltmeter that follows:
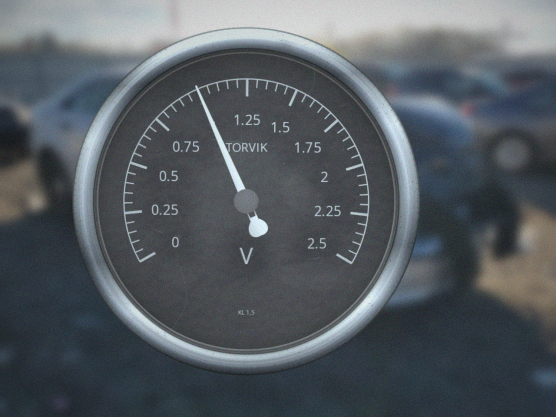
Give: 1 V
